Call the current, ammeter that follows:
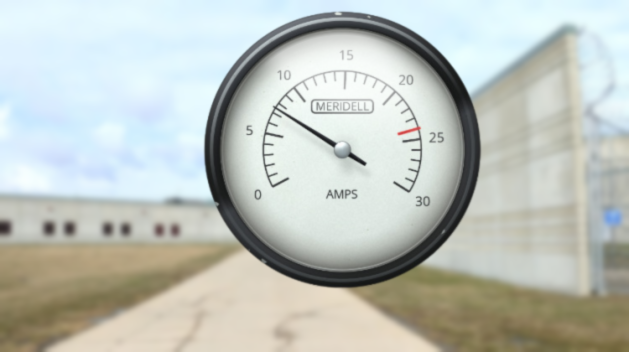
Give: 7.5 A
